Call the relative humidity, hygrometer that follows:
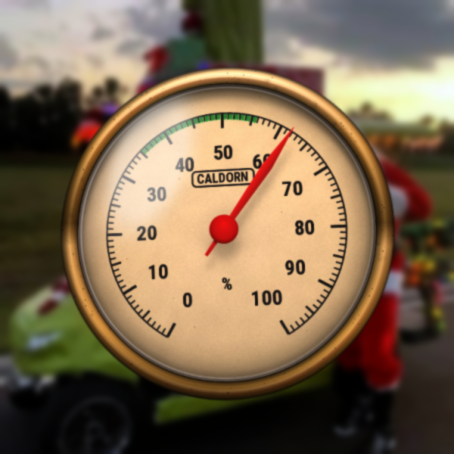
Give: 62 %
